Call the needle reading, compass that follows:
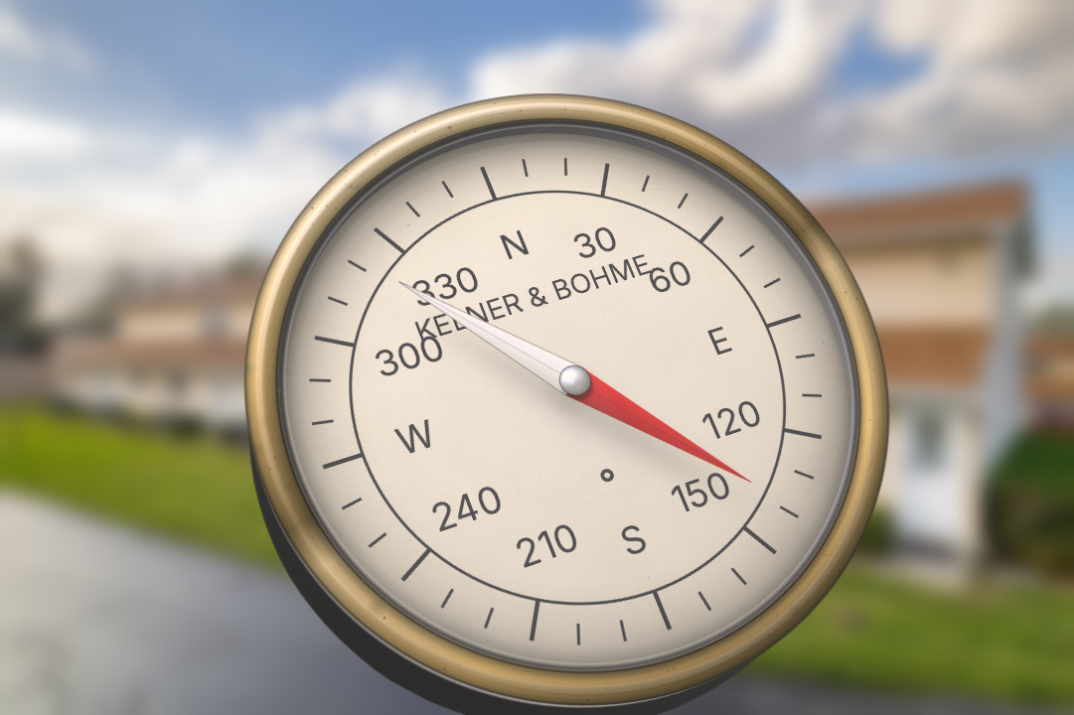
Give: 140 °
